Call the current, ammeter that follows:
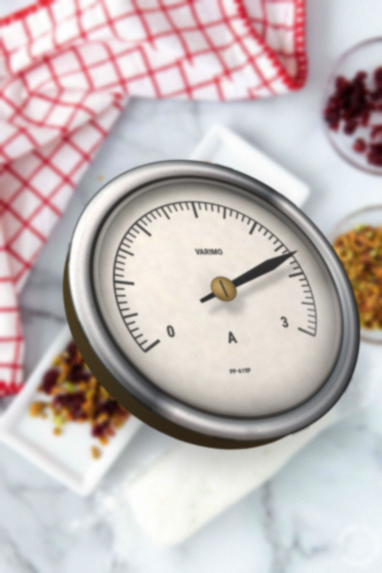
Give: 2.35 A
